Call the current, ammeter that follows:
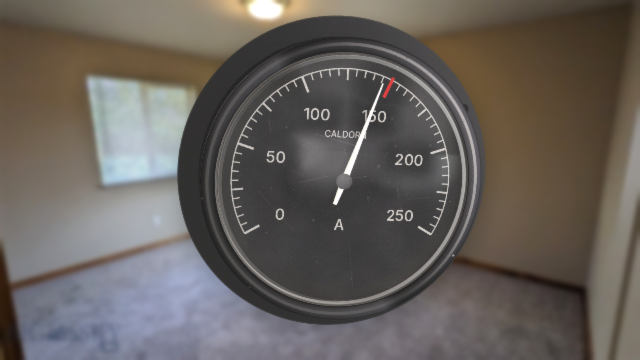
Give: 145 A
